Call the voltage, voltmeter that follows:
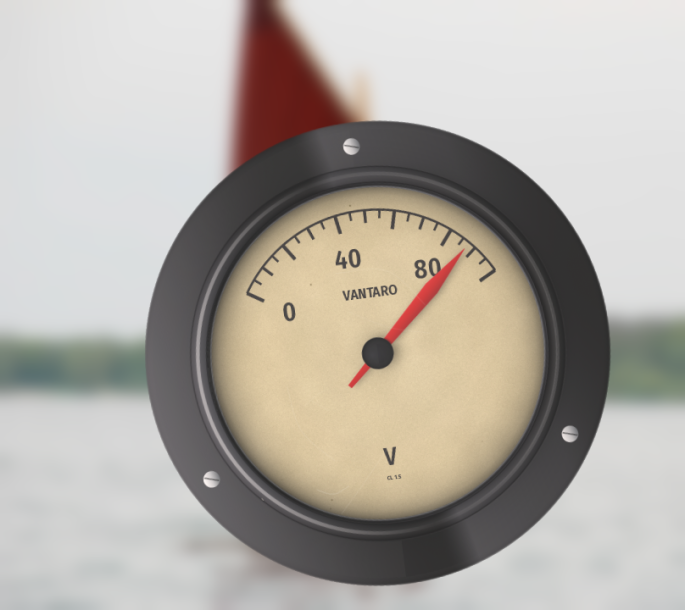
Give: 87.5 V
